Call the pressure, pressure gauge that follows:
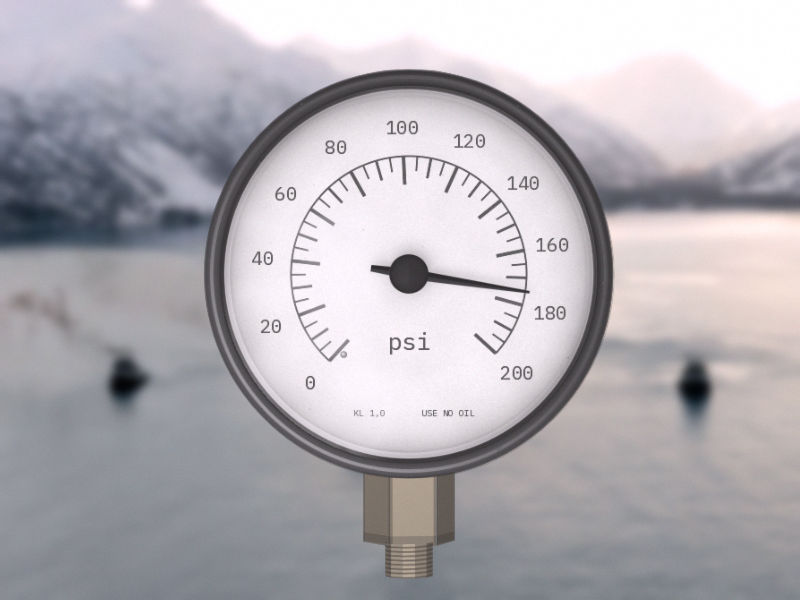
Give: 175 psi
